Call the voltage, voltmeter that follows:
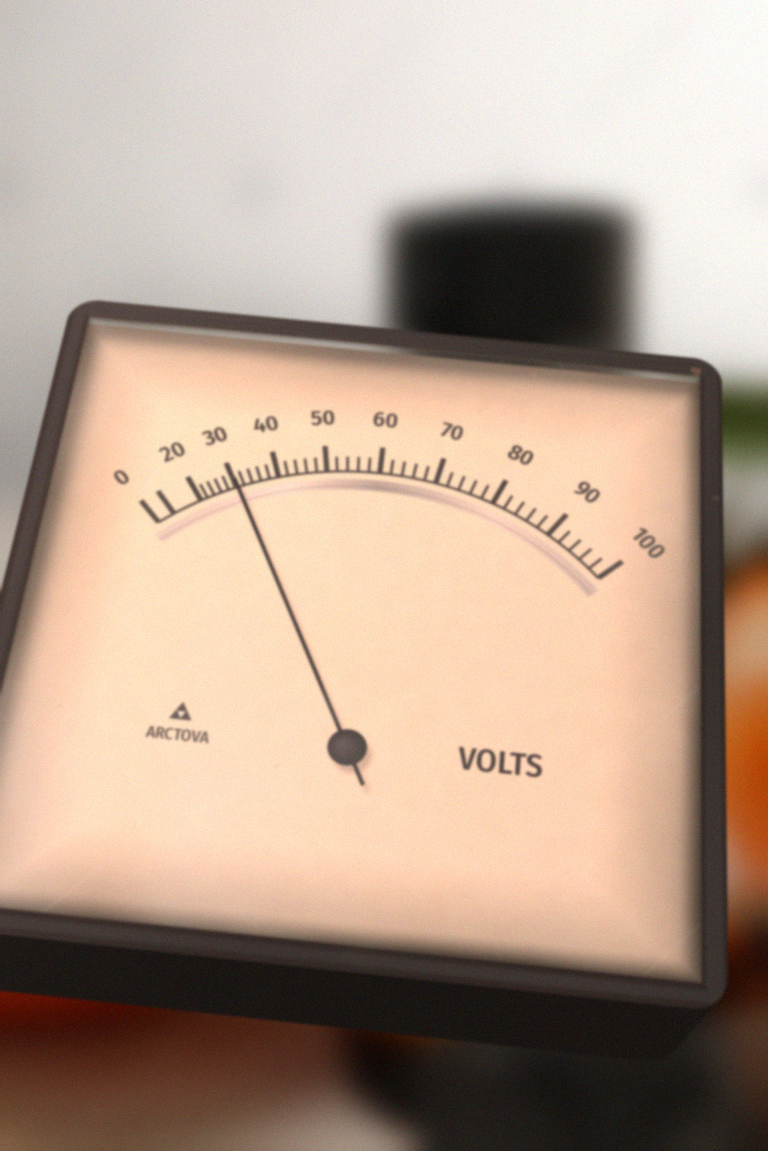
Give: 30 V
